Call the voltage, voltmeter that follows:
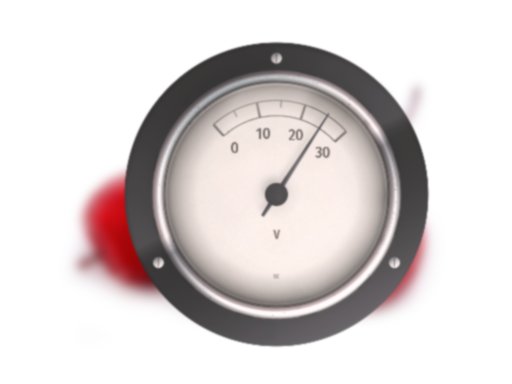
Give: 25 V
